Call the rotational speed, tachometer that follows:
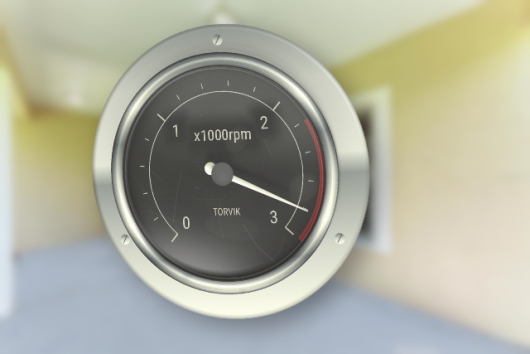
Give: 2800 rpm
